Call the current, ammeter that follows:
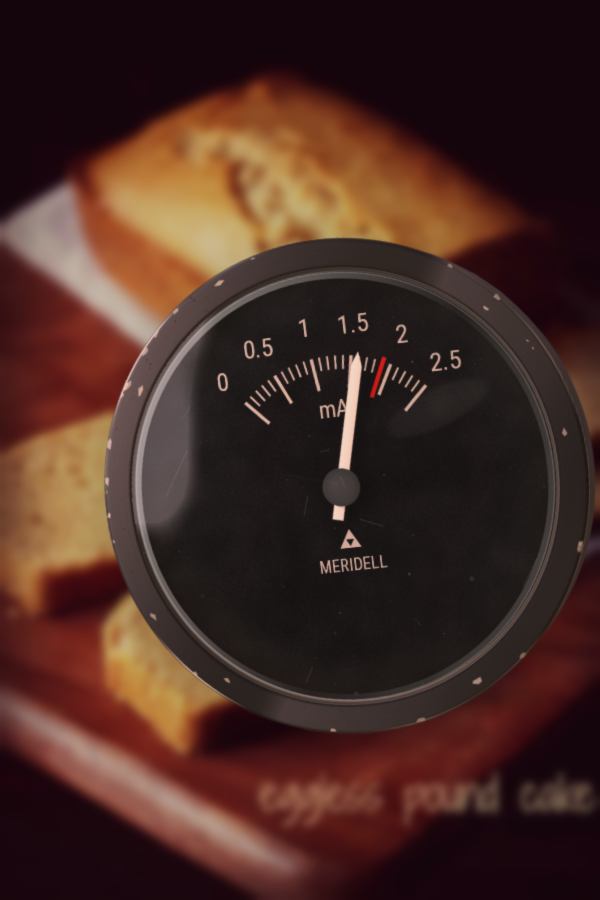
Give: 1.6 mA
